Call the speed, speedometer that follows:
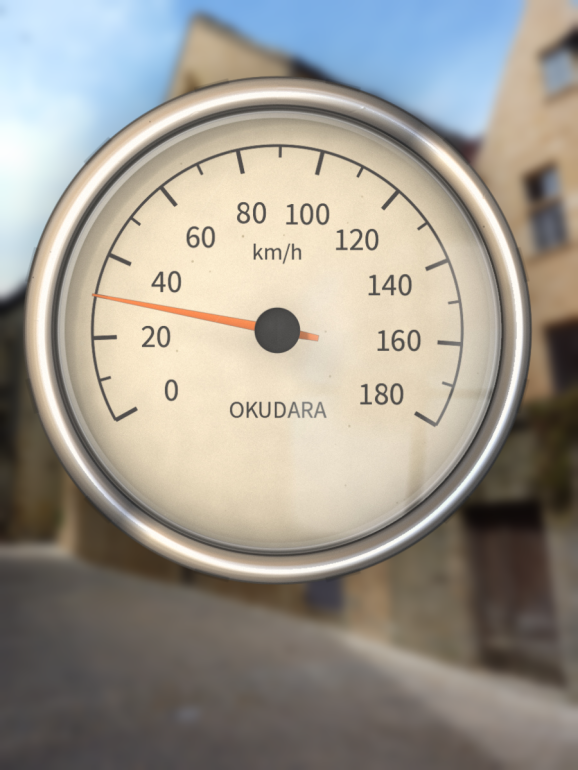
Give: 30 km/h
